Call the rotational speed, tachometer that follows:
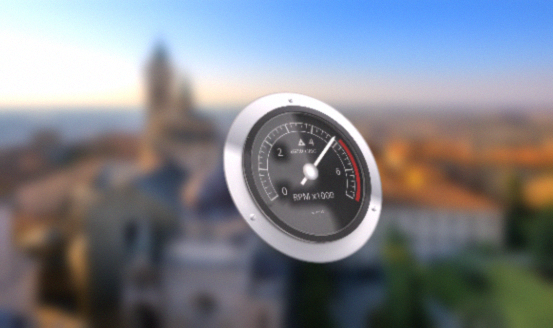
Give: 4800 rpm
